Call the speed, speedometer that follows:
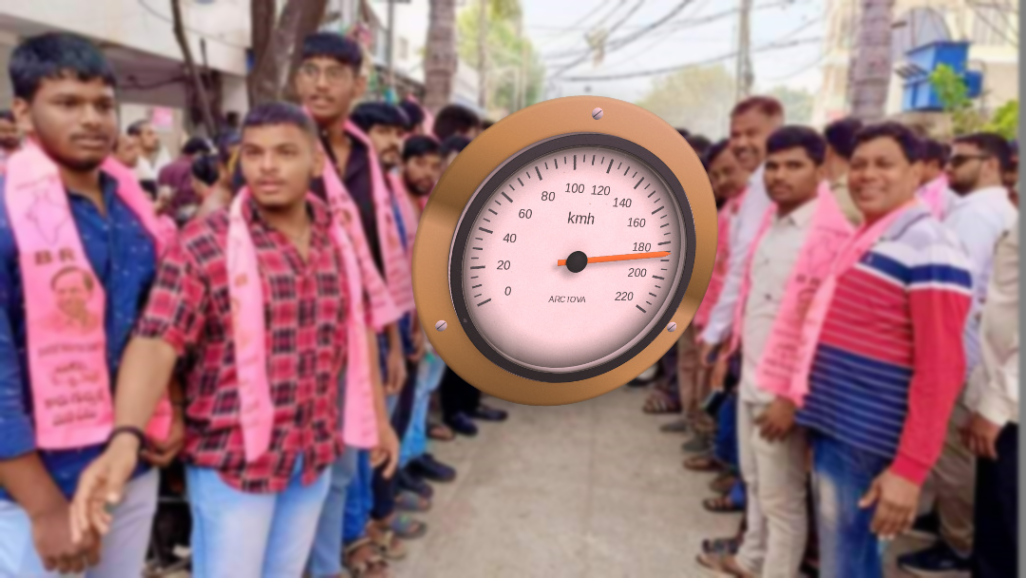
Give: 185 km/h
